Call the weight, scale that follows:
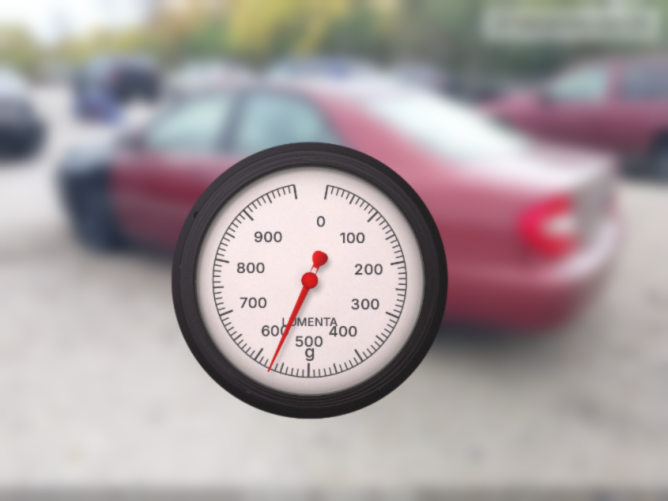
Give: 570 g
